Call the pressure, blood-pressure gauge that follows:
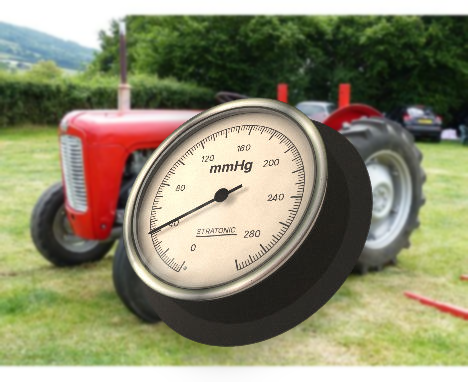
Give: 40 mmHg
